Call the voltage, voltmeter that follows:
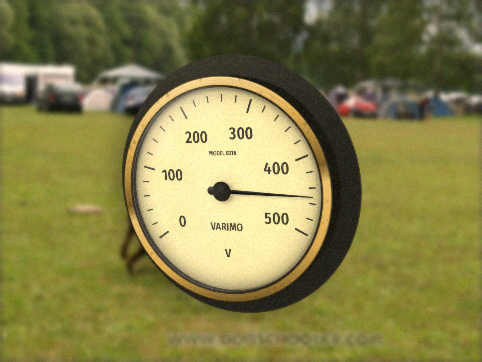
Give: 450 V
